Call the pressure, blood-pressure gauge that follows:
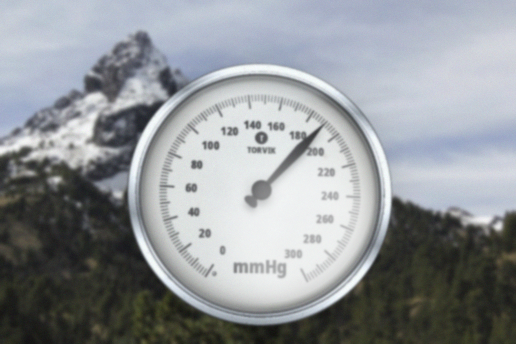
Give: 190 mmHg
